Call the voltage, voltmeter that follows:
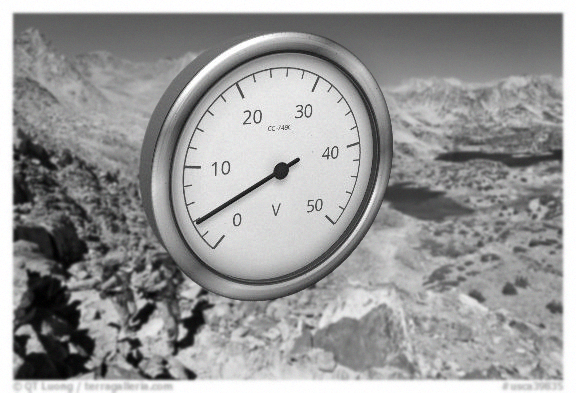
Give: 4 V
